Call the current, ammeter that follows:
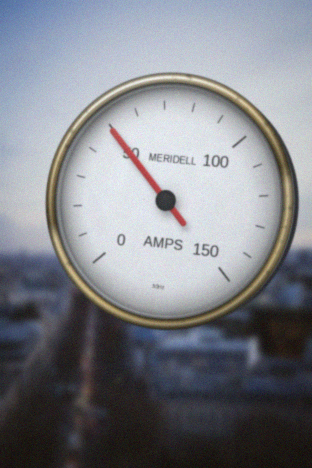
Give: 50 A
